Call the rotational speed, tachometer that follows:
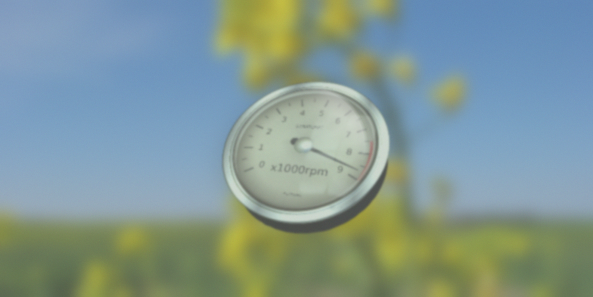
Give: 8750 rpm
